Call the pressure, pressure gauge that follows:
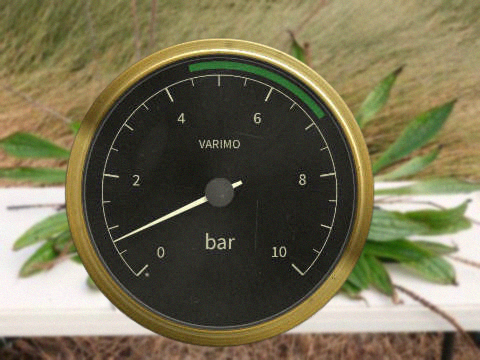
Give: 0.75 bar
